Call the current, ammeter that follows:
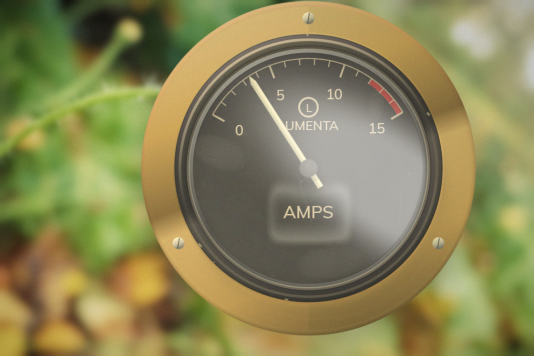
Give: 3.5 A
